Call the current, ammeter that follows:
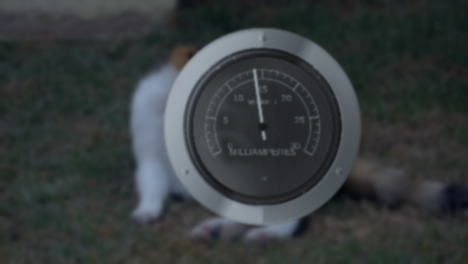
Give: 14 mA
